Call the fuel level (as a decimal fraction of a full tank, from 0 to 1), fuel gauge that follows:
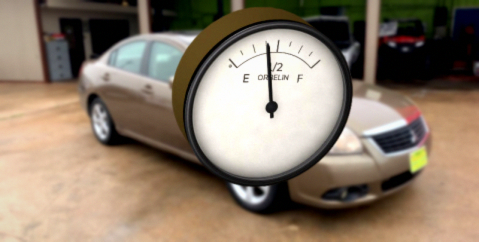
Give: 0.375
